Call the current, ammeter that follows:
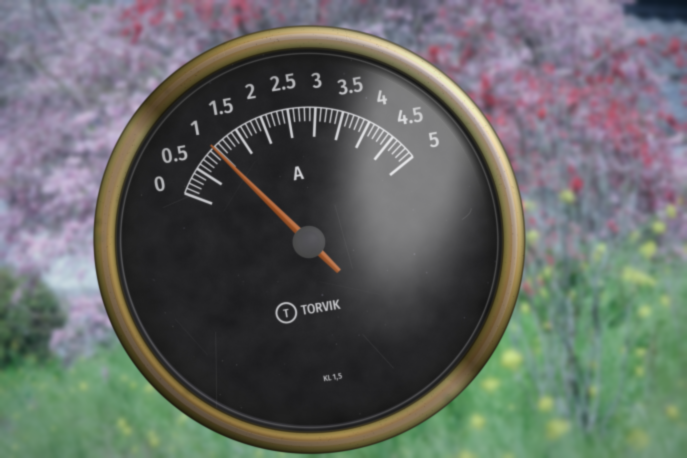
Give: 1 A
